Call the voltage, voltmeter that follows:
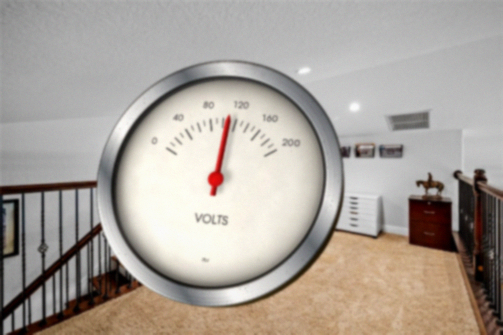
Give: 110 V
